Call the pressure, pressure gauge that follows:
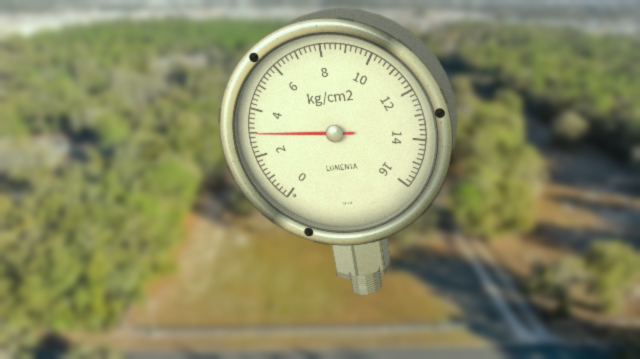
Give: 3 kg/cm²
